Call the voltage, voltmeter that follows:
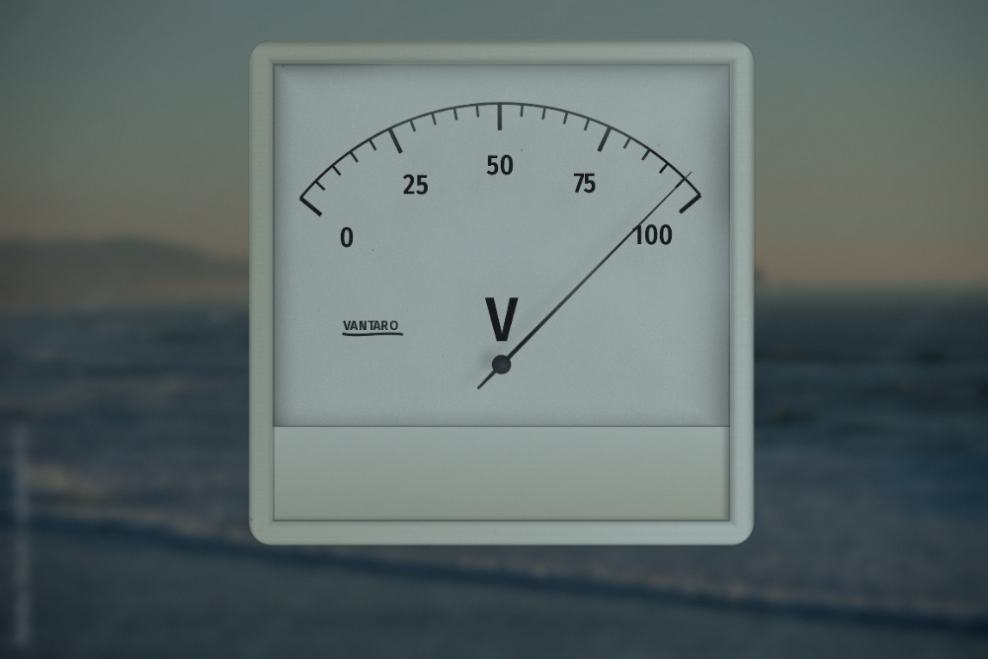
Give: 95 V
